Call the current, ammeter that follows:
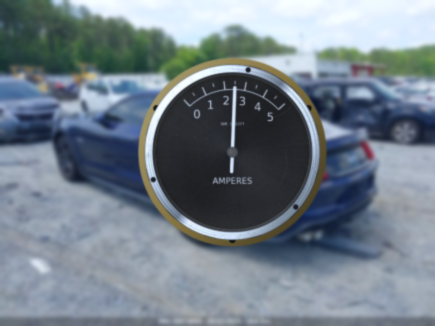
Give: 2.5 A
